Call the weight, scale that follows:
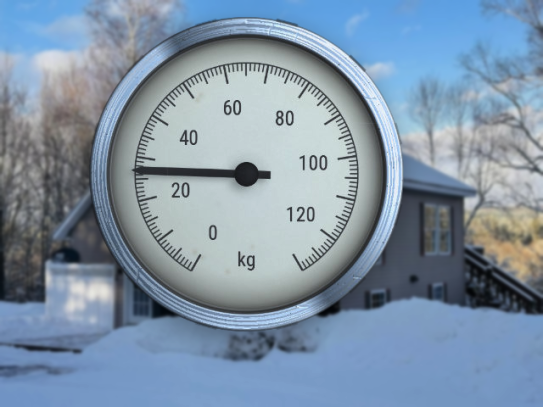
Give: 27 kg
